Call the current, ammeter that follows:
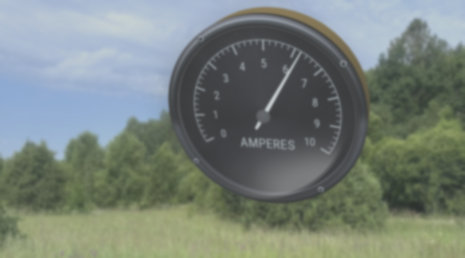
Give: 6.2 A
